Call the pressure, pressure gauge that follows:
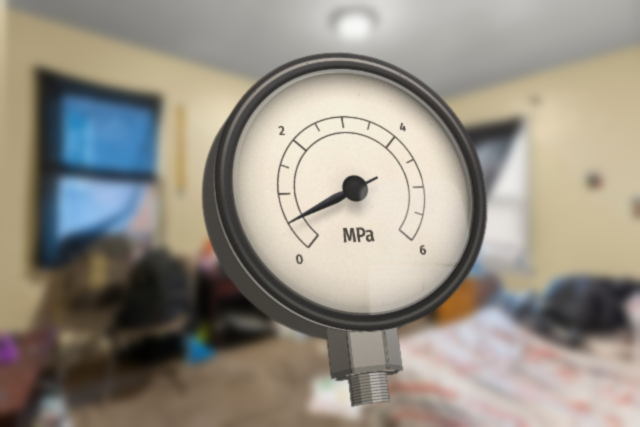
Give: 0.5 MPa
